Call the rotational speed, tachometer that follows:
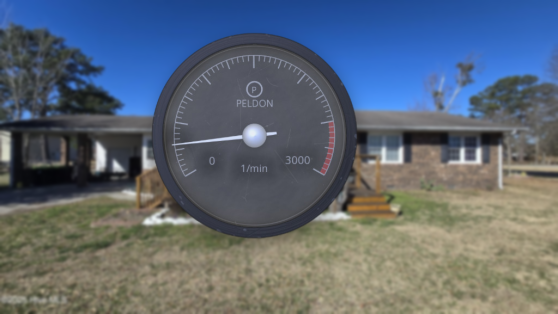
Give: 300 rpm
